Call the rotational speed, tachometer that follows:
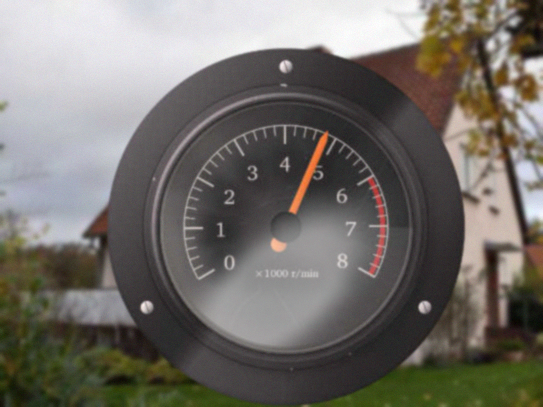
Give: 4800 rpm
